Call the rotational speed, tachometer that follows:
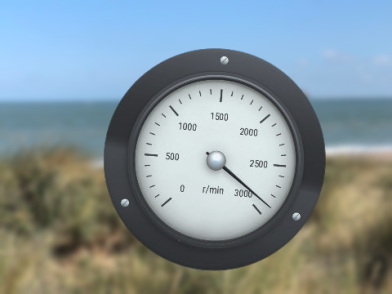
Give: 2900 rpm
